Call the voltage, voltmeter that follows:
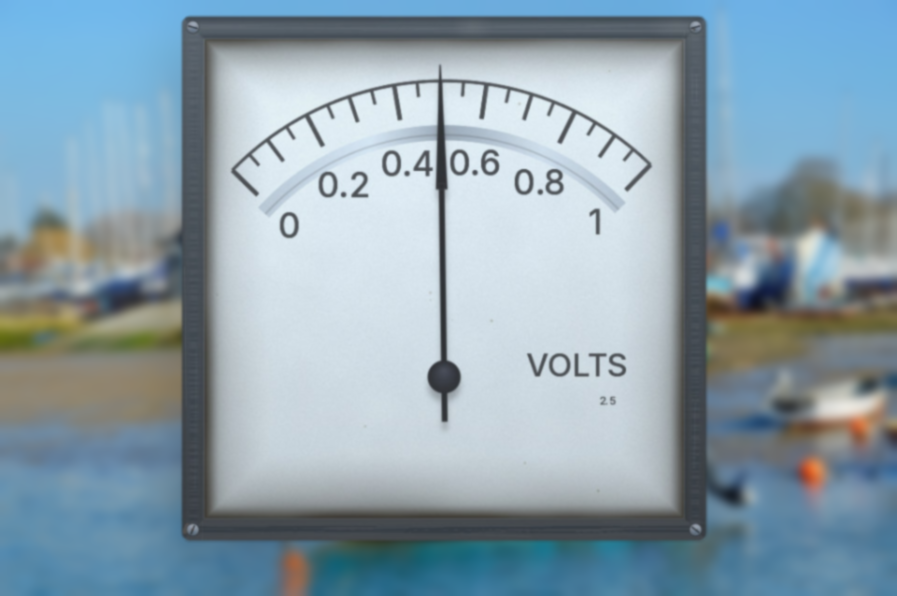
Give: 0.5 V
